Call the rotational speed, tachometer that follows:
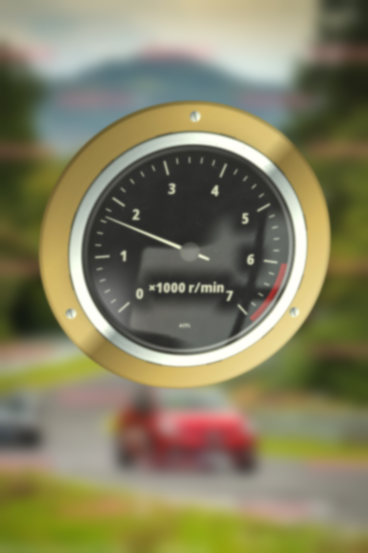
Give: 1700 rpm
